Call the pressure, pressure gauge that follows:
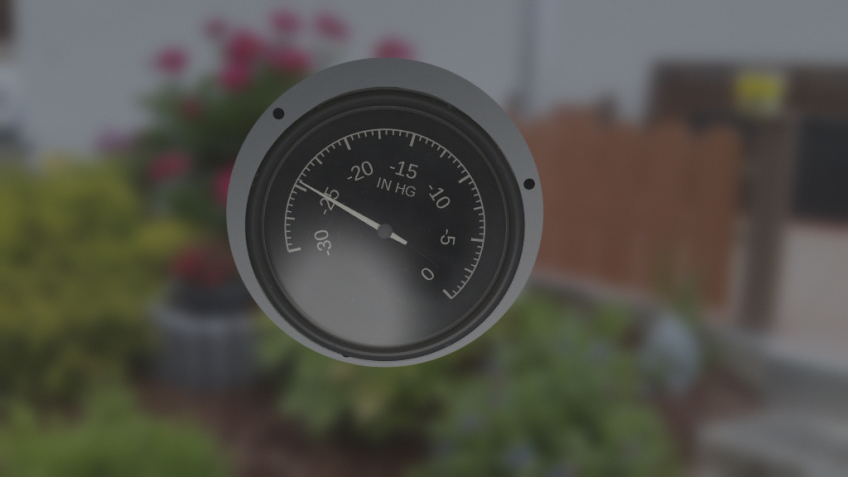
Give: -24.5 inHg
